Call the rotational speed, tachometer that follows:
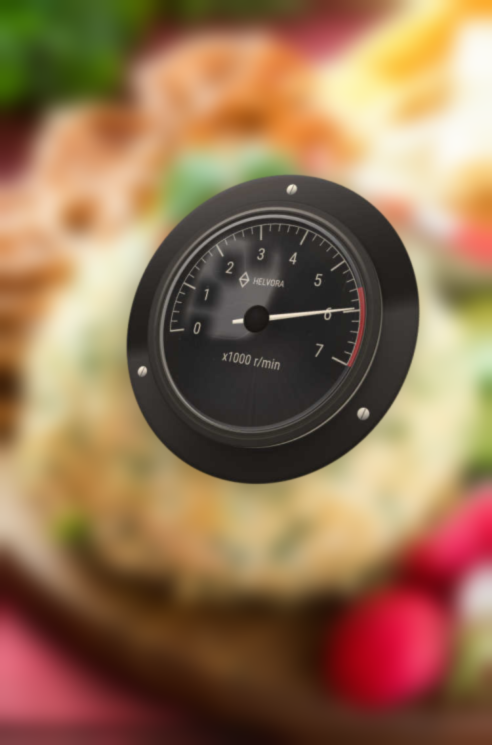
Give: 6000 rpm
